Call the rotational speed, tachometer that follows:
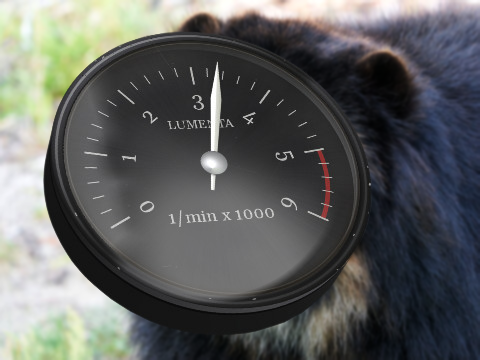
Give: 3300 rpm
